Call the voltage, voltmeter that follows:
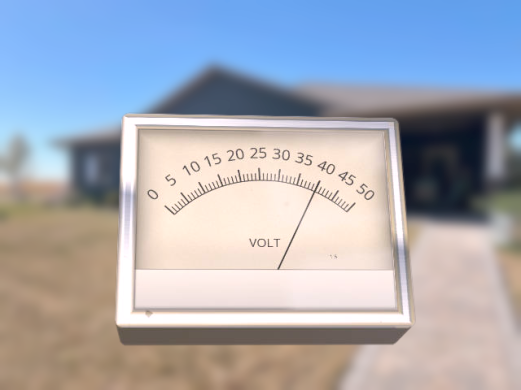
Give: 40 V
